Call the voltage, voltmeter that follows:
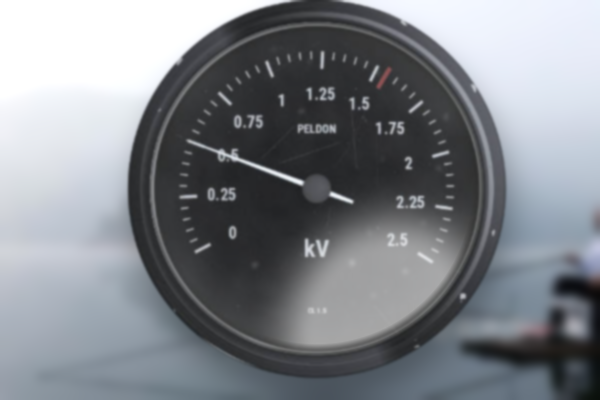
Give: 0.5 kV
